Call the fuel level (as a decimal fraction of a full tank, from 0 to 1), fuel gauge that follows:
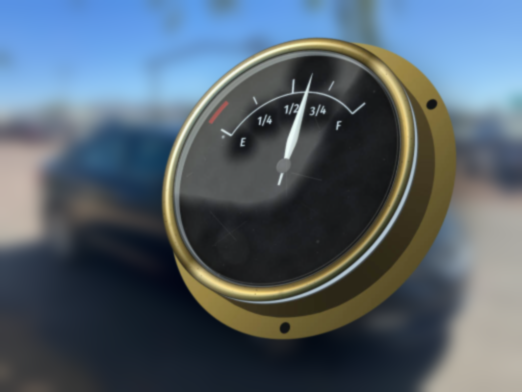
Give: 0.625
